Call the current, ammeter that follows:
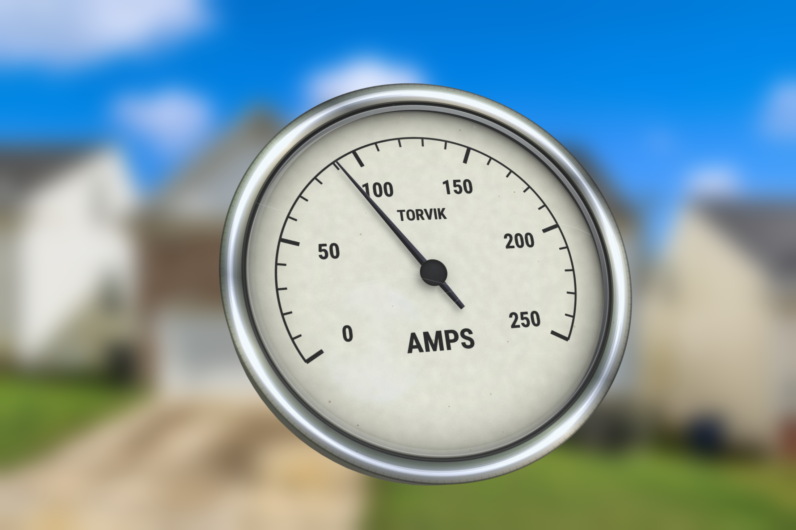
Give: 90 A
